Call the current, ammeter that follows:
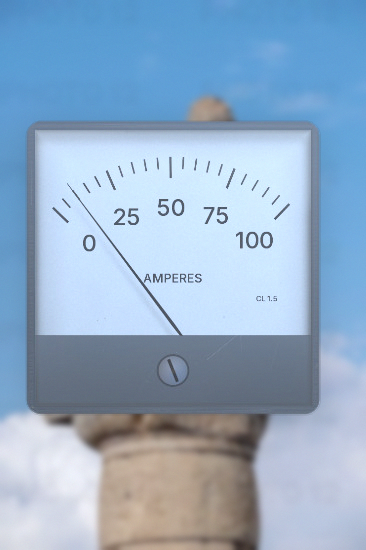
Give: 10 A
